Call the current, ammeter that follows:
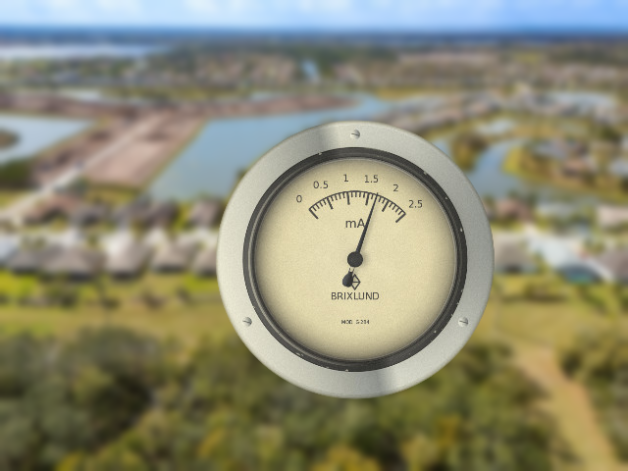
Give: 1.7 mA
